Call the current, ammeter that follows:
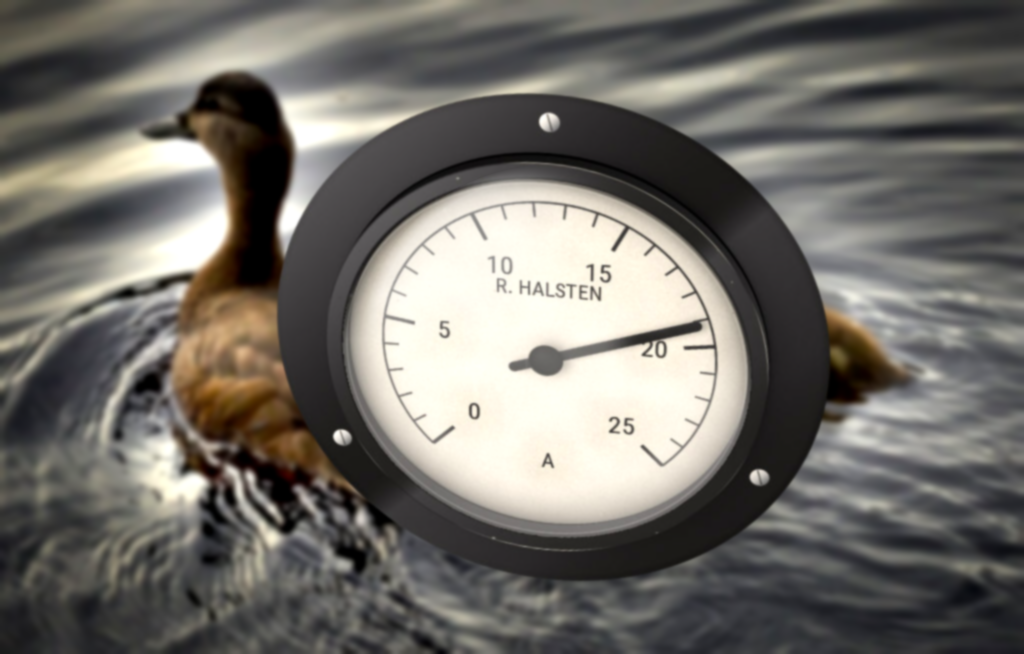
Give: 19 A
